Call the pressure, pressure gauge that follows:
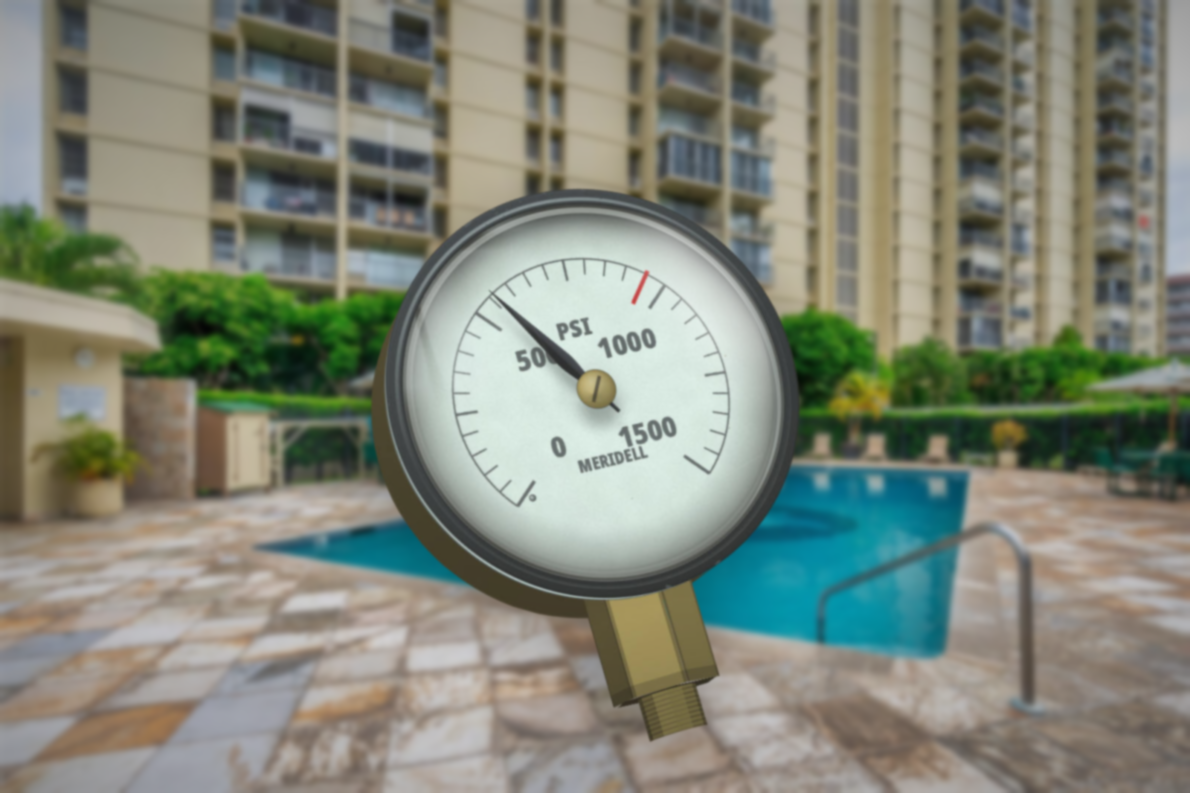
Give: 550 psi
